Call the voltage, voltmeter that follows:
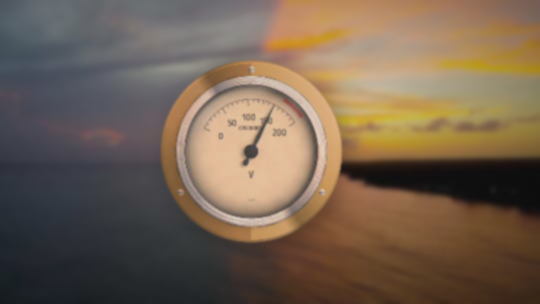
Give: 150 V
